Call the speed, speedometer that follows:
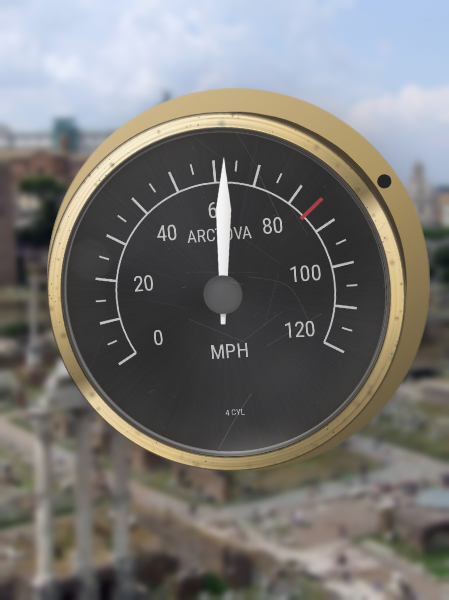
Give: 62.5 mph
